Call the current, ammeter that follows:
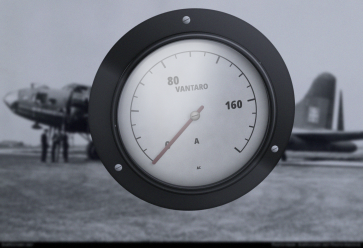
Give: 0 A
